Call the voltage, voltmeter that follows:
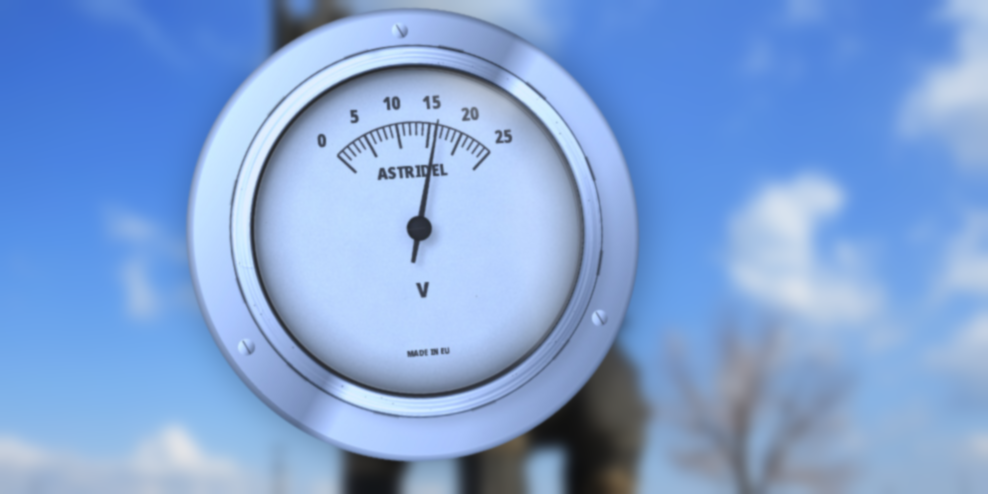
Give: 16 V
